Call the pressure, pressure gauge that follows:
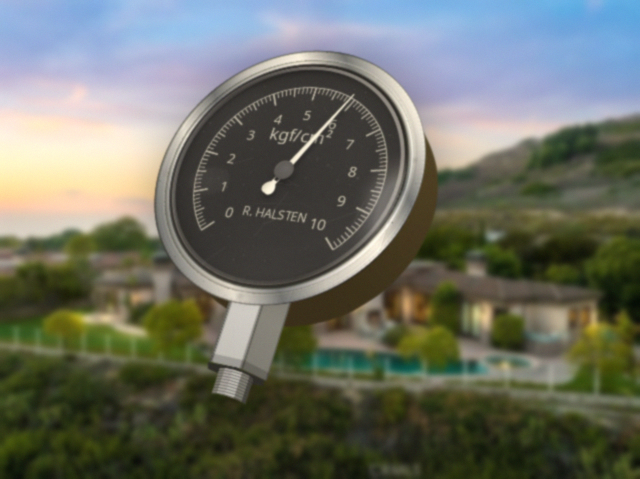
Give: 6 kg/cm²
